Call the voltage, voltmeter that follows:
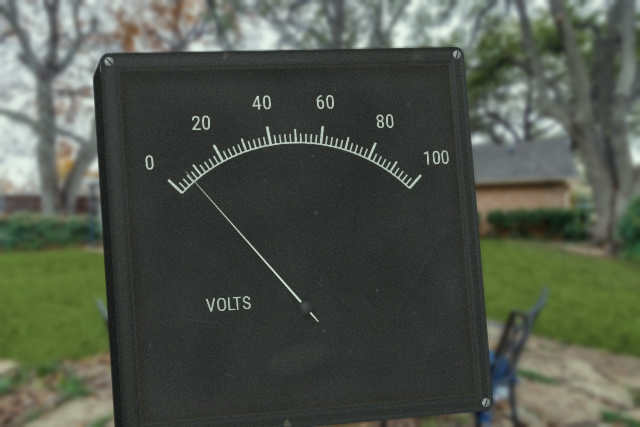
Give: 6 V
